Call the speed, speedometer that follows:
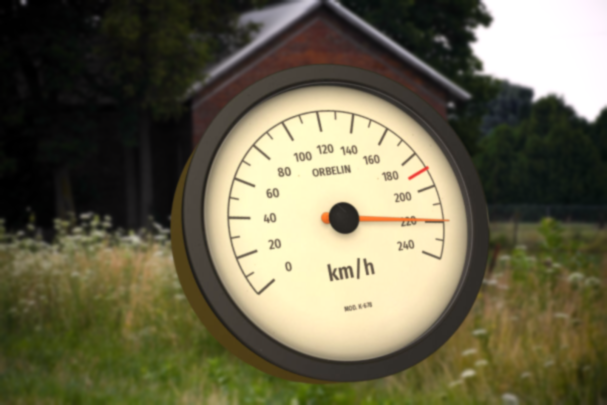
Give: 220 km/h
